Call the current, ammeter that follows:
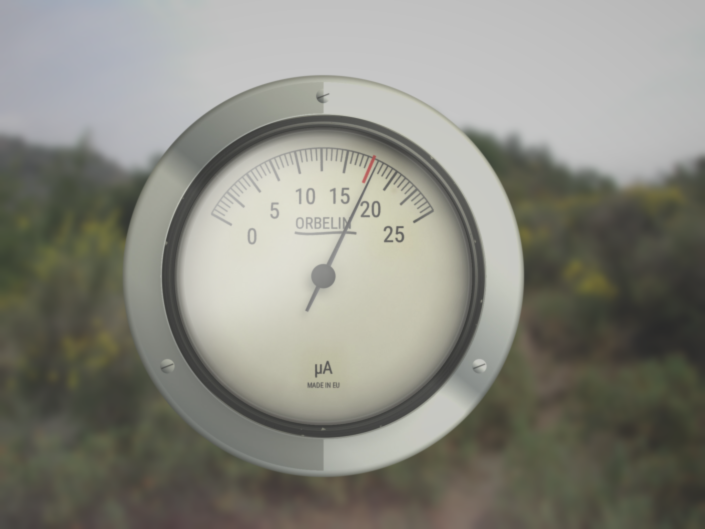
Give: 18 µA
